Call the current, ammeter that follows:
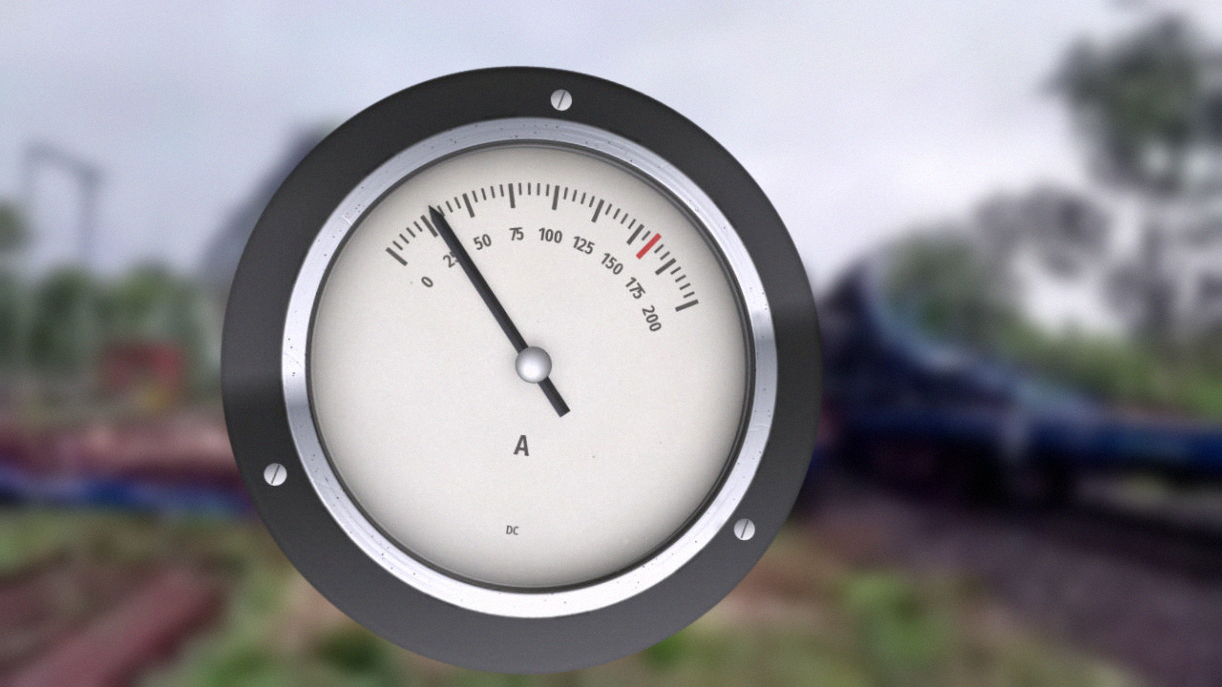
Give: 30 A
